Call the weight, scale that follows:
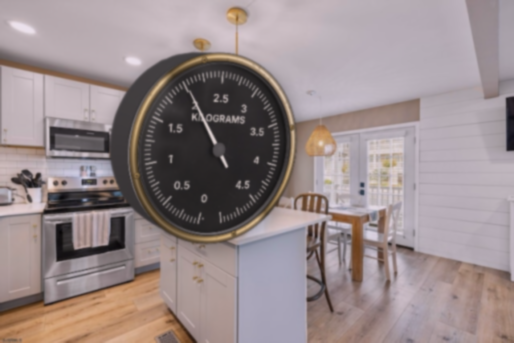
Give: 2 kg
